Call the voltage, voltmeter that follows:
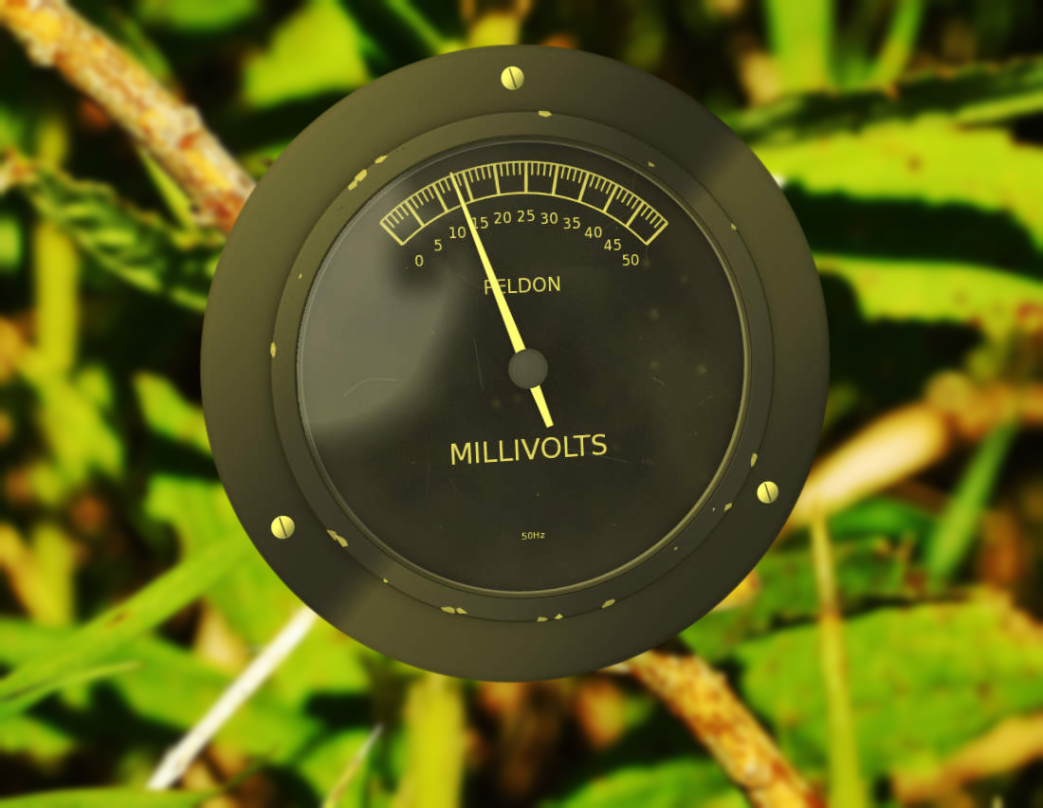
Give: 13 mV
